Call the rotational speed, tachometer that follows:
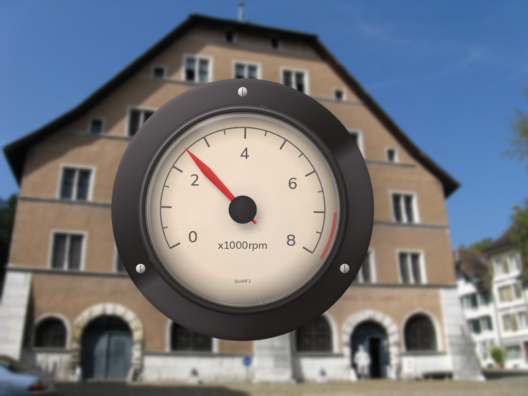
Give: 2500 rpm
